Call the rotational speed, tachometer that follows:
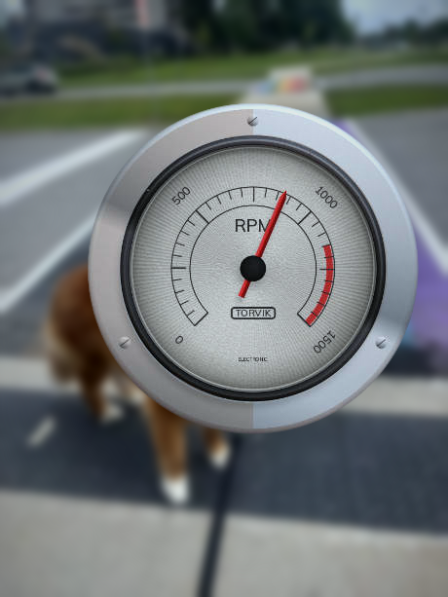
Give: 875 rpm
